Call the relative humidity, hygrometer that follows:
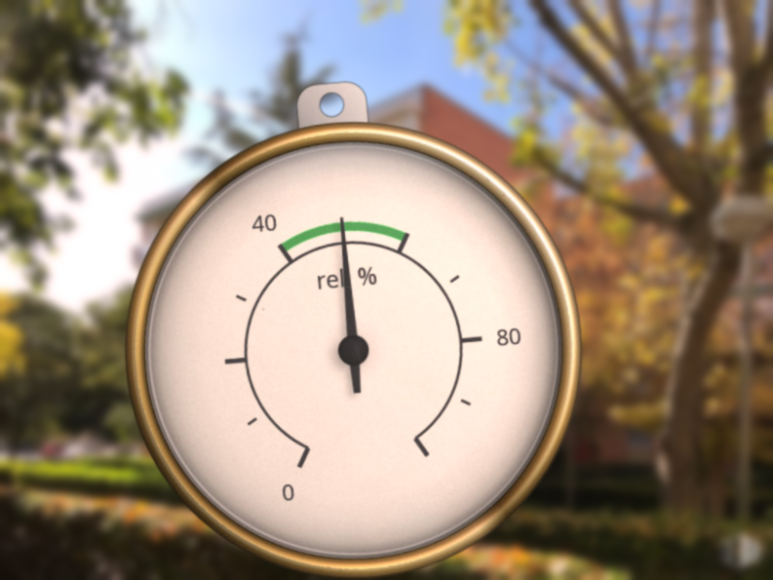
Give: 50 %
